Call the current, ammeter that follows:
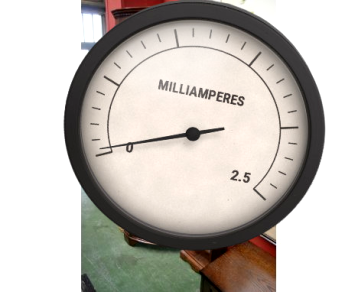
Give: 0.05 mA
